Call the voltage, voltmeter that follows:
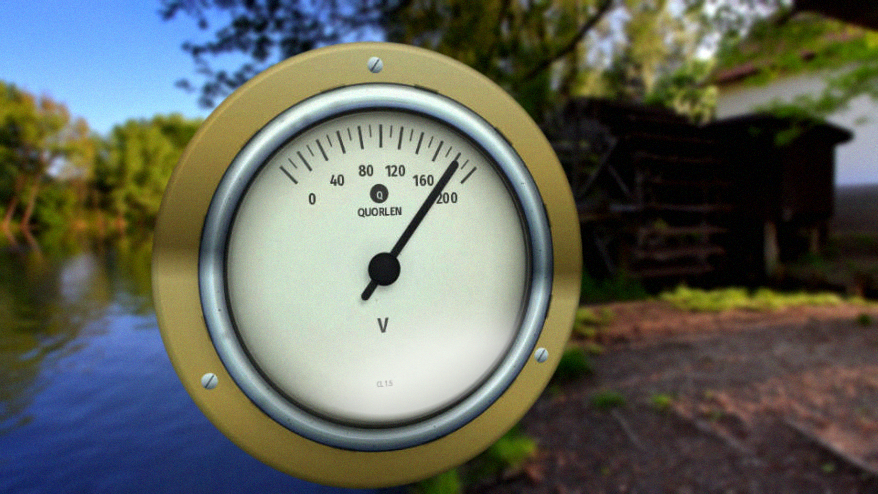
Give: 180 V
